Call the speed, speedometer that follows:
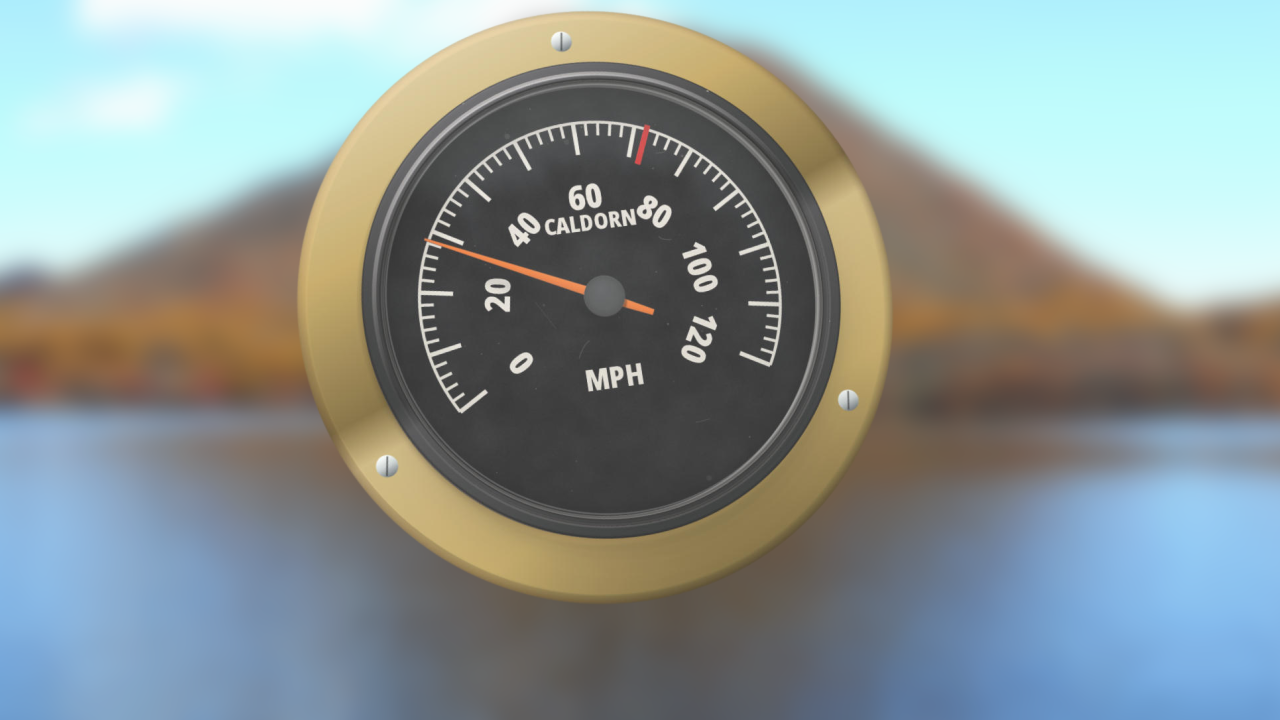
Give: 28 mph
